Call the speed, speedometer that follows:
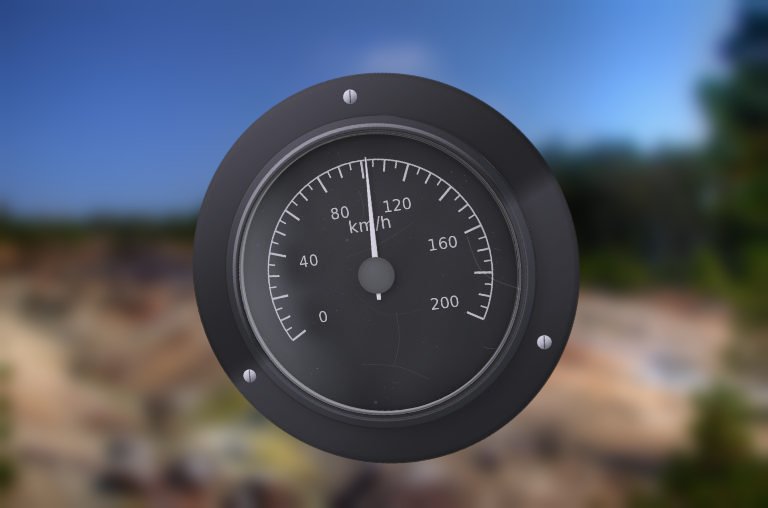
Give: 102.5 km/h
